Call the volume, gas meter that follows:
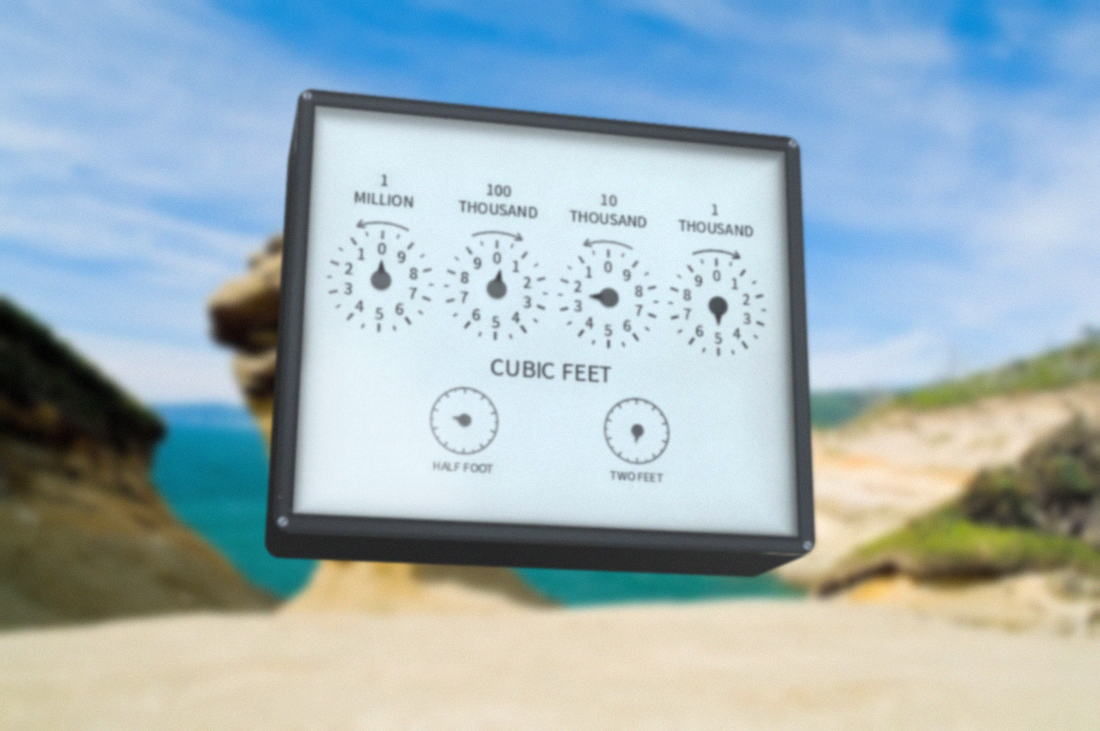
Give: 2500 ft³
